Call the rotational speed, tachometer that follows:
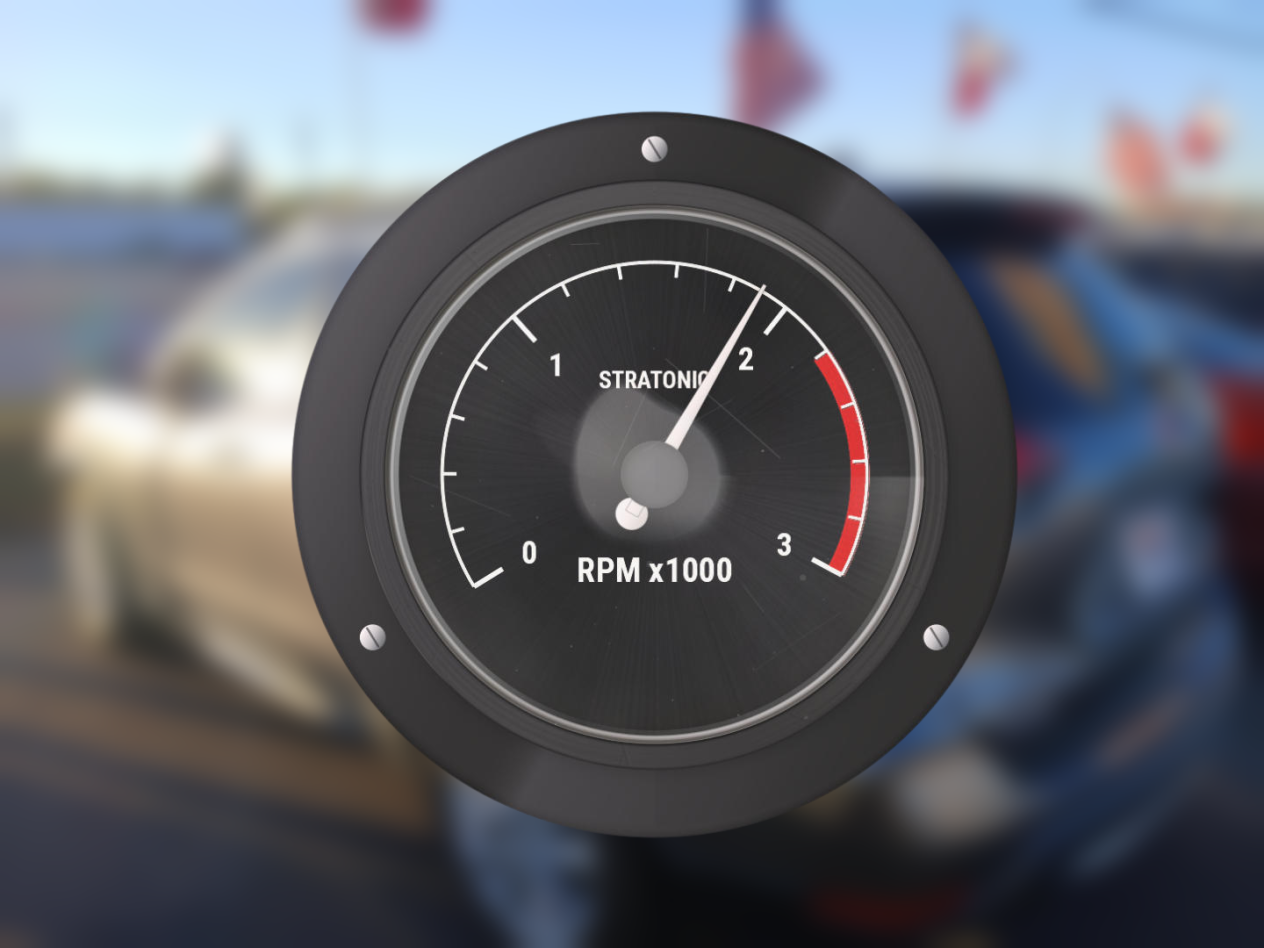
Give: 1900 rpm
